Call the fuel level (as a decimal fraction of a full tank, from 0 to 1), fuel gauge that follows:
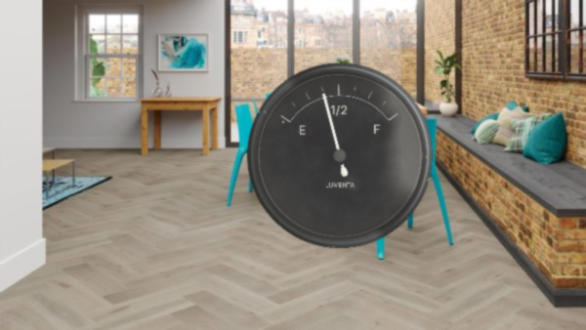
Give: 0.375
